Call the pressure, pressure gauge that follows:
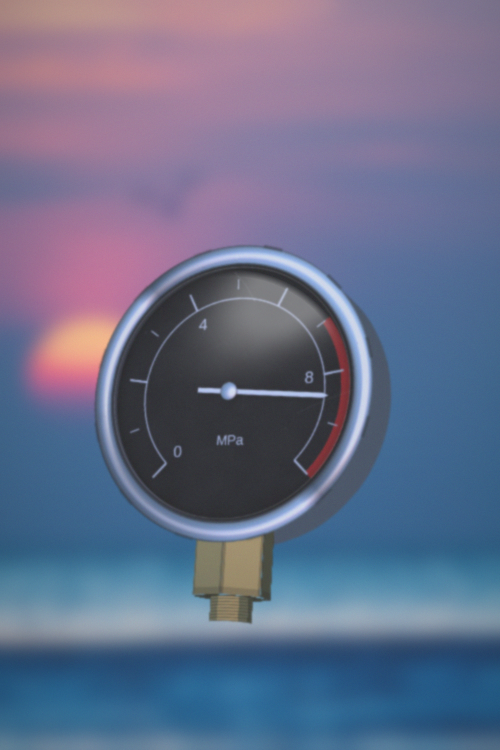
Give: 8.5 MPa
